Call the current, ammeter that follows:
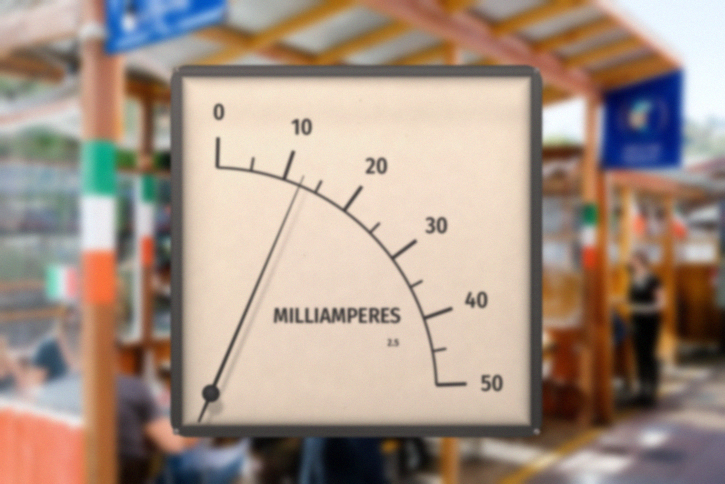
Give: 12.5 mA
